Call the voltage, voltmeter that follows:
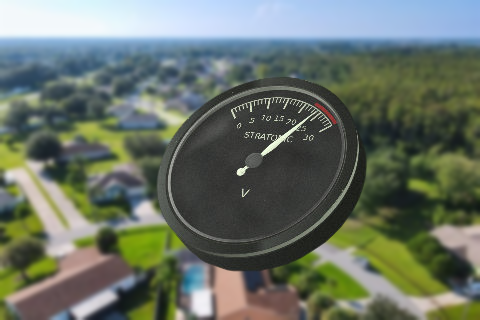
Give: 25 V
